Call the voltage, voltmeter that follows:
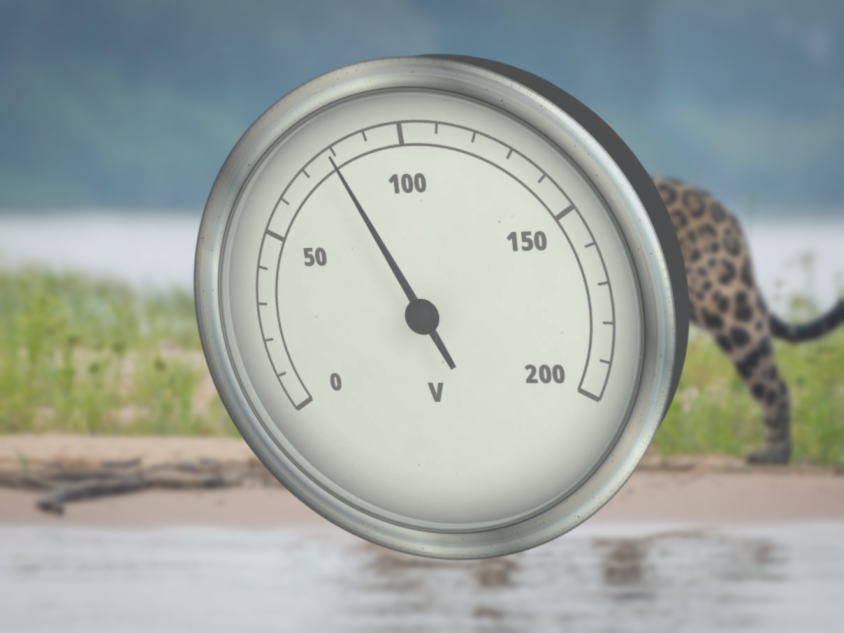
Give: 80 V
